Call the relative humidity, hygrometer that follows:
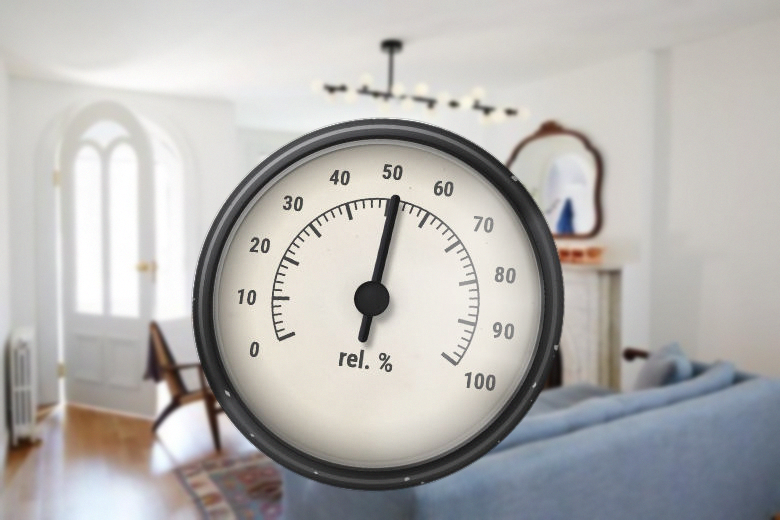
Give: 52 %
